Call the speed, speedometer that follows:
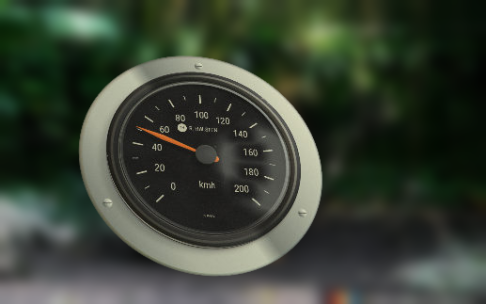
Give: 50 km/h
